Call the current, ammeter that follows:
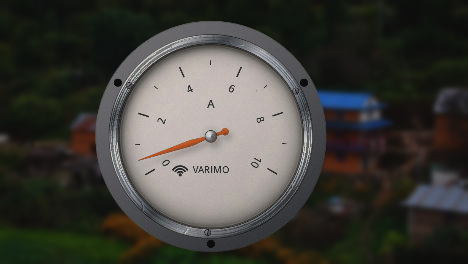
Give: 0.5 A
